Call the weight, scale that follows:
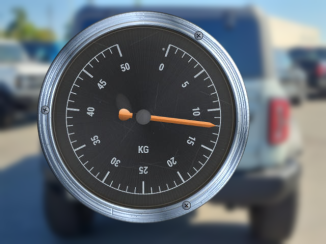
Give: 12 kg
